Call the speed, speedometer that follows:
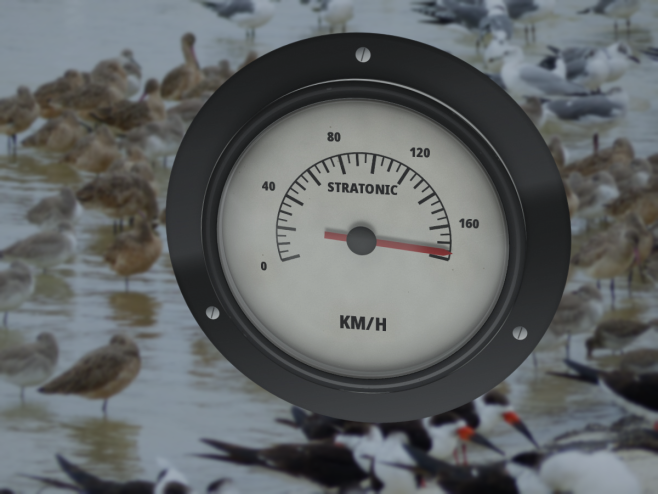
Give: 175 km/h
